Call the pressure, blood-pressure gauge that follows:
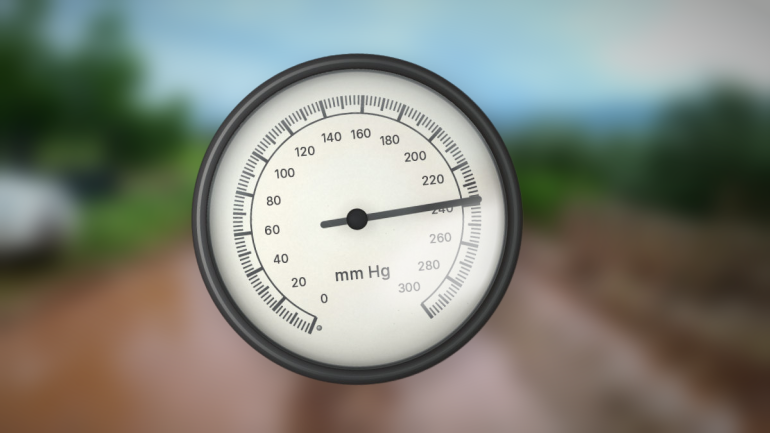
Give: 238 mmHg
